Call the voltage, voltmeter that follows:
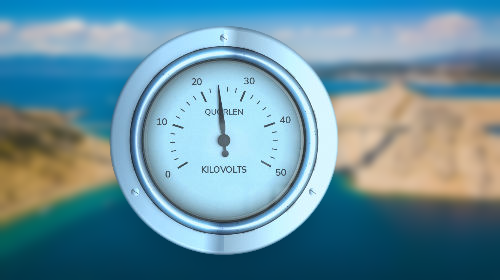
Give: 24 kV
